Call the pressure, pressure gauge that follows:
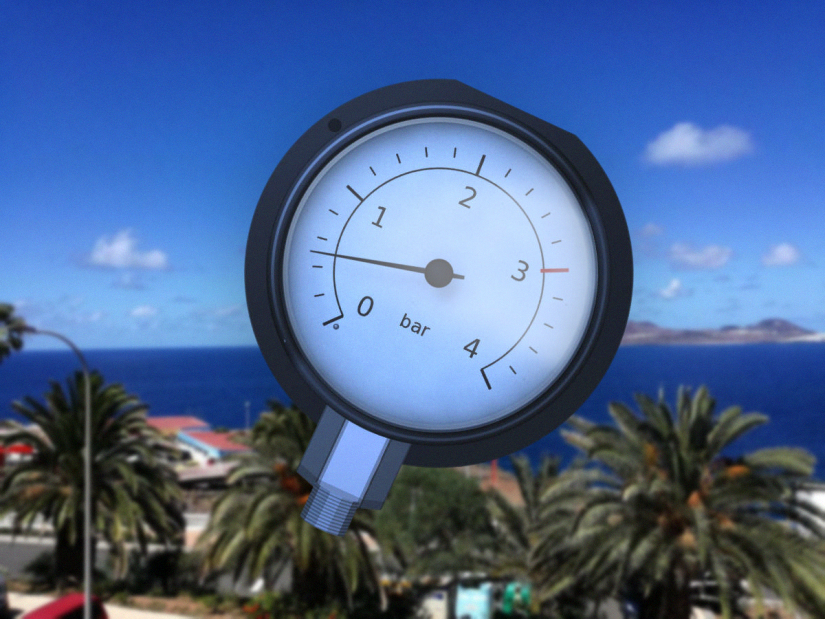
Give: 0.5 bar
